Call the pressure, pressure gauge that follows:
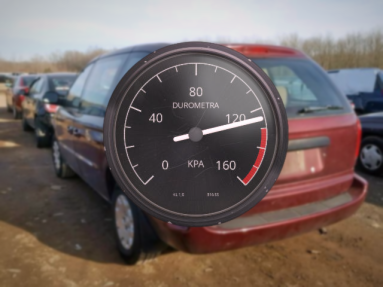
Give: 125 kPa
